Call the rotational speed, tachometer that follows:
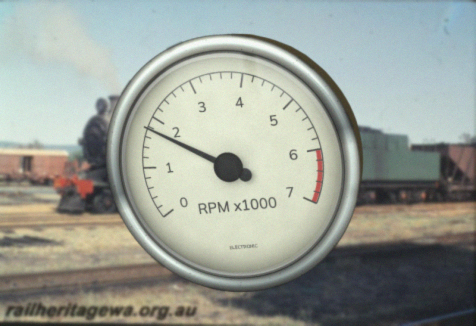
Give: 1800 rpm
